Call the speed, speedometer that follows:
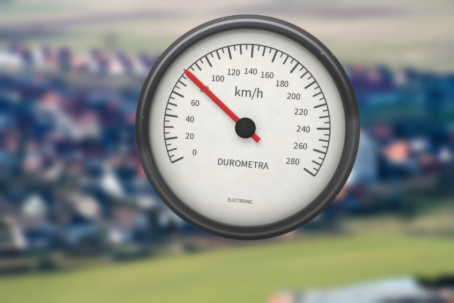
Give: 80 km/h
